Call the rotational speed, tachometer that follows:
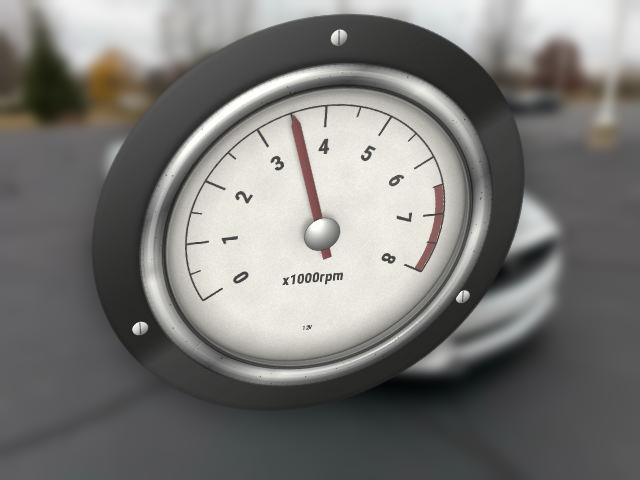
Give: 3500 rpm
